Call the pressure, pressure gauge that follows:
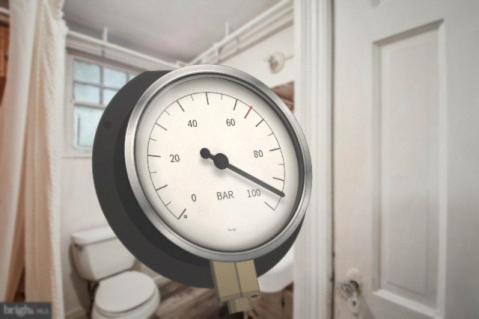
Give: 95 bar
